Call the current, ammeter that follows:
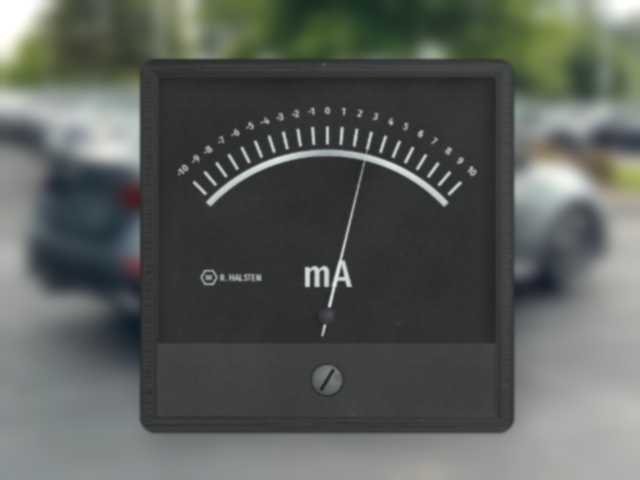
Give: 3 mA
